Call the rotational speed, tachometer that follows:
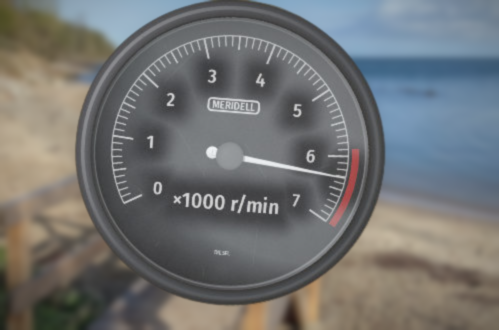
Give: 6300 rpm
